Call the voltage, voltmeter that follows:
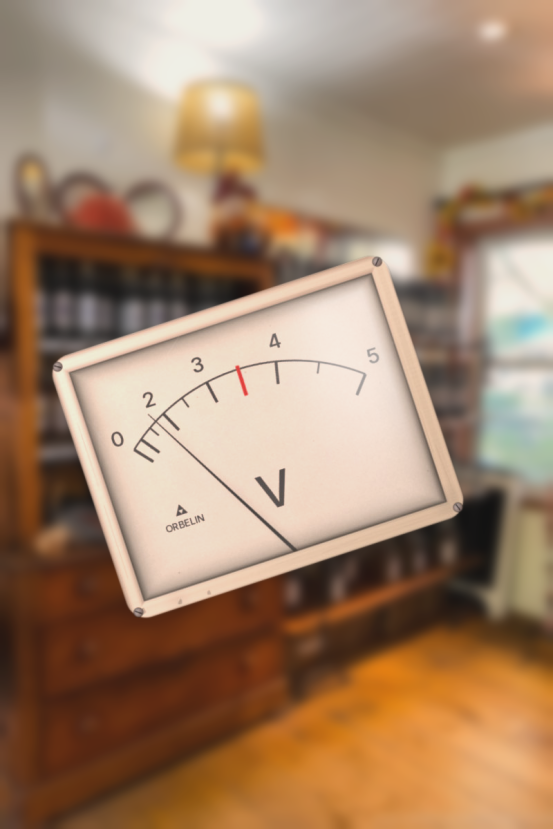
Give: 1.75 V
